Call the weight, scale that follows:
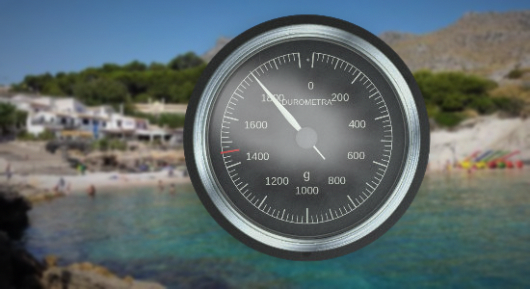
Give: 1800 g
